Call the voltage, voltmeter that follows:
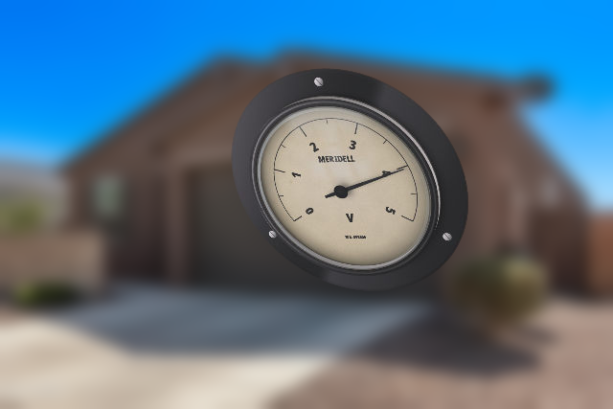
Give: 4 V
